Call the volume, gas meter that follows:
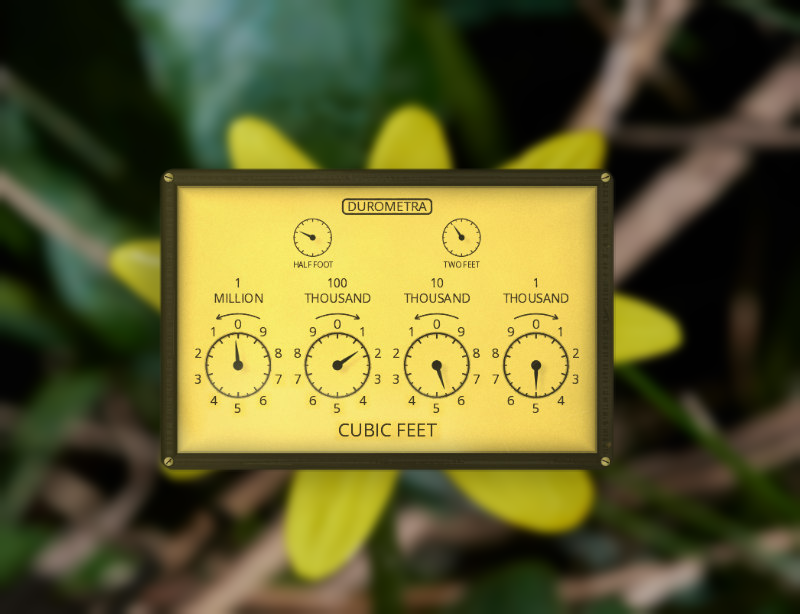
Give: 15500 ft³
